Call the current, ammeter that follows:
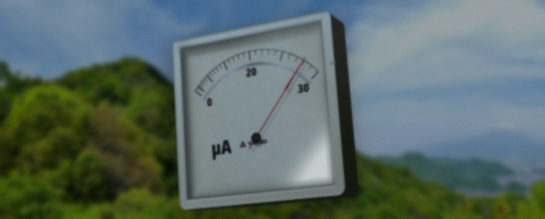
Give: 28 µA
